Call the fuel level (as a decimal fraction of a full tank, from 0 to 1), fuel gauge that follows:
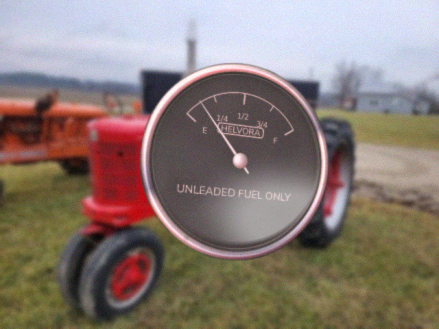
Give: 0.125
